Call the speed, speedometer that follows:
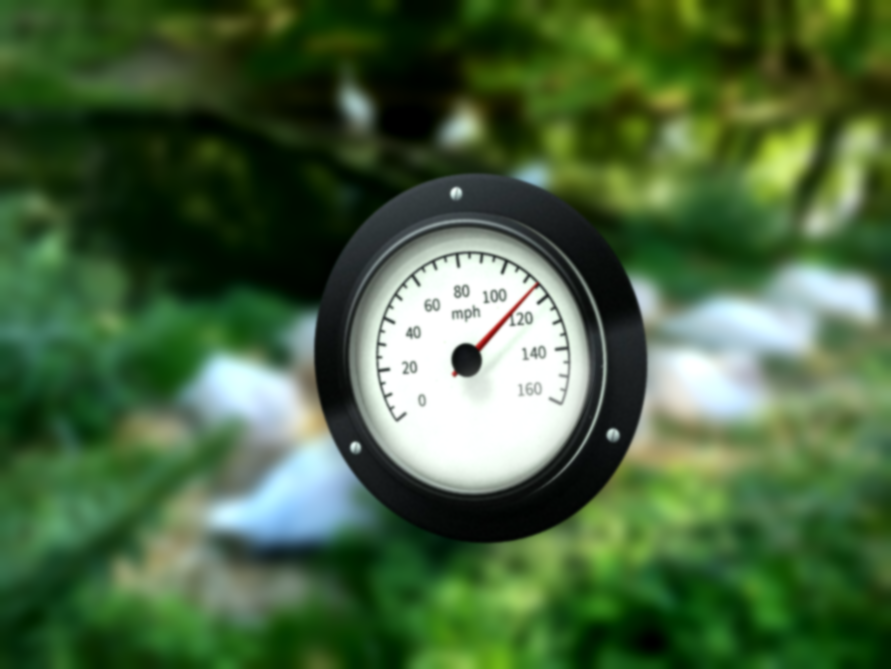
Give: 115 mph
